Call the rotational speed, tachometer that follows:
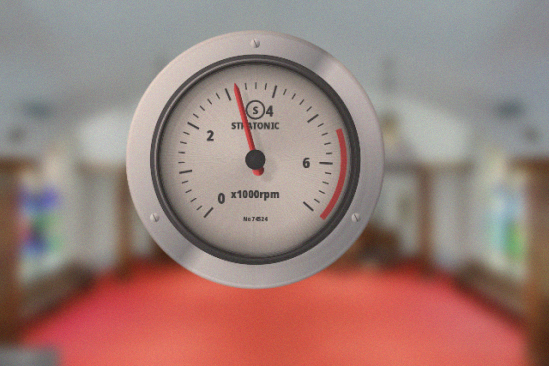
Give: 3200 rpm
